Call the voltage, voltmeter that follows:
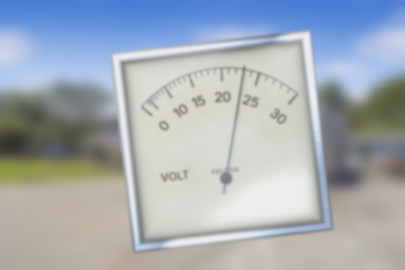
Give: 23 V
